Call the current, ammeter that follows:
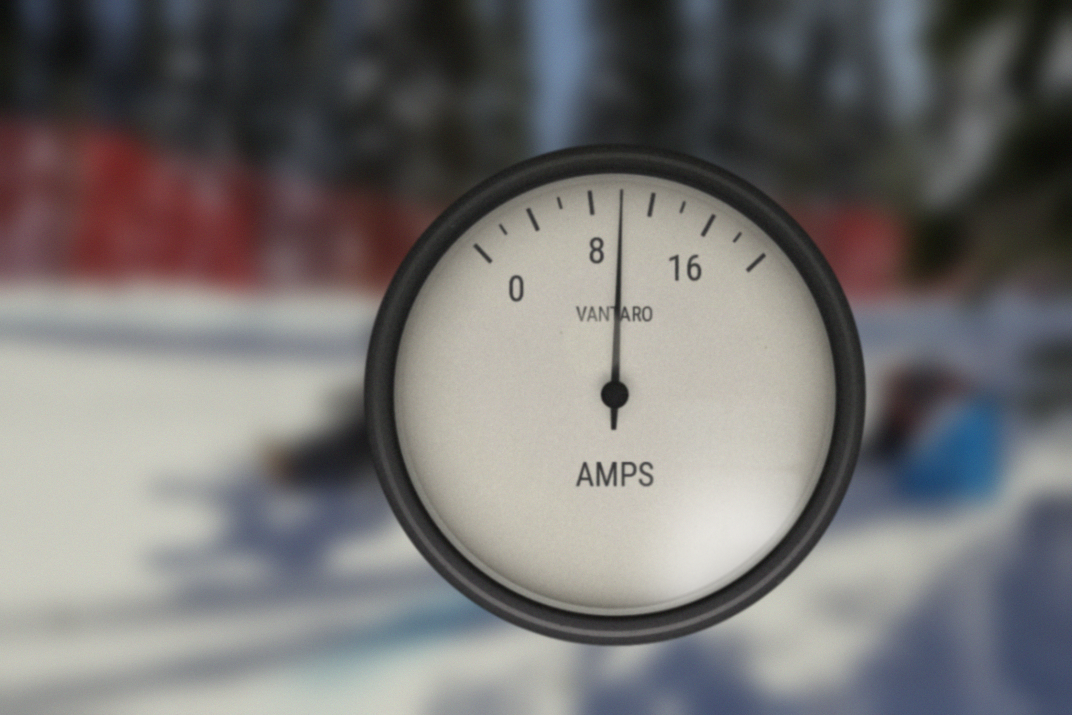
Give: 10 A
